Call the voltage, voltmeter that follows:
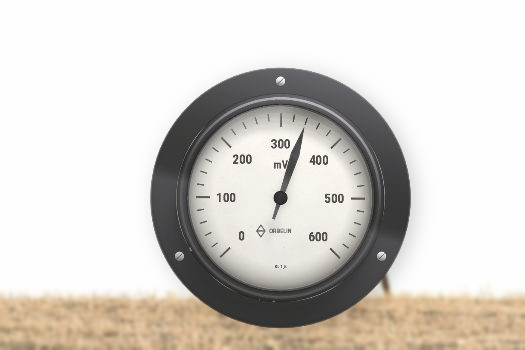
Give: 340 mV
